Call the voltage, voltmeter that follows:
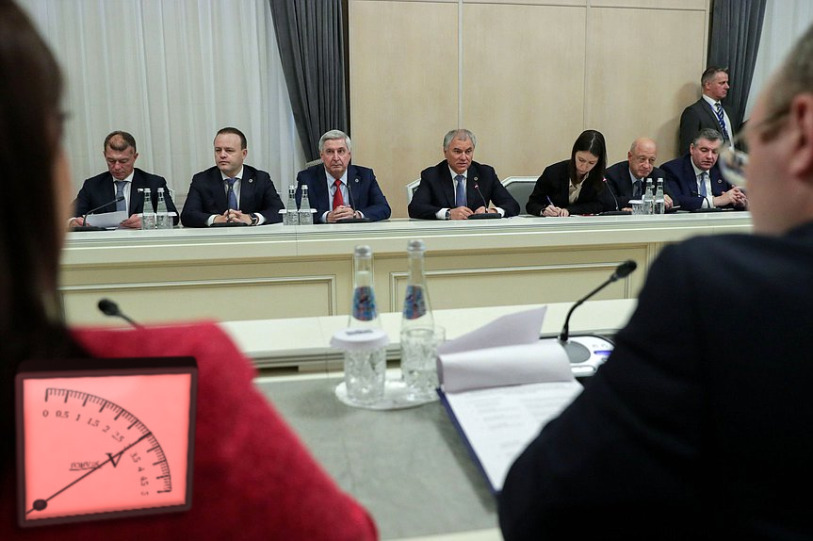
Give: 3 V
